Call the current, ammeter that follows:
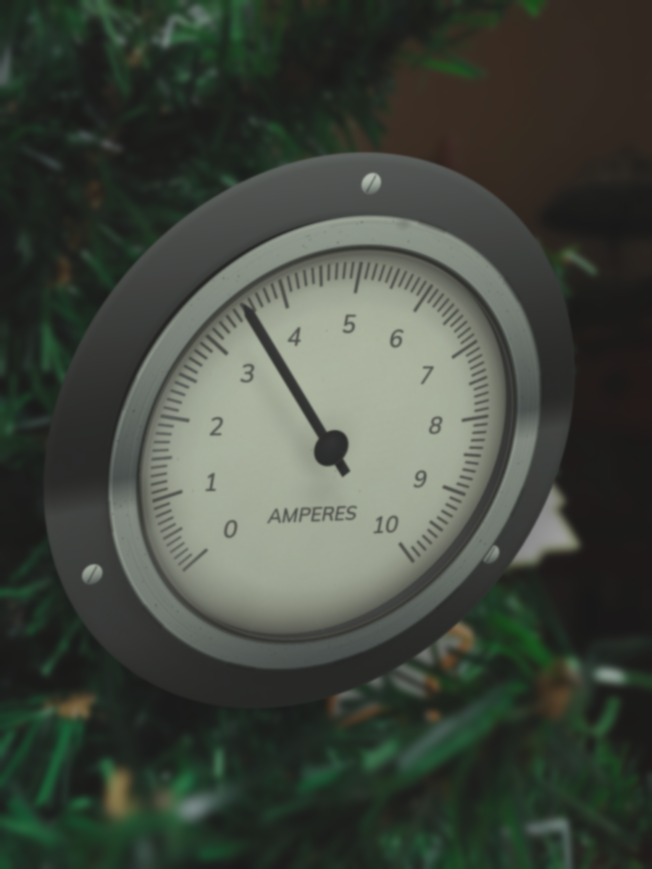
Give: 3.5 A
